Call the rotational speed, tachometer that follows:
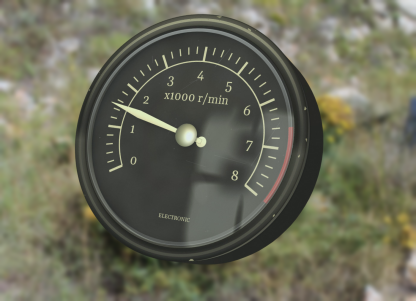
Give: 1500 rpm
